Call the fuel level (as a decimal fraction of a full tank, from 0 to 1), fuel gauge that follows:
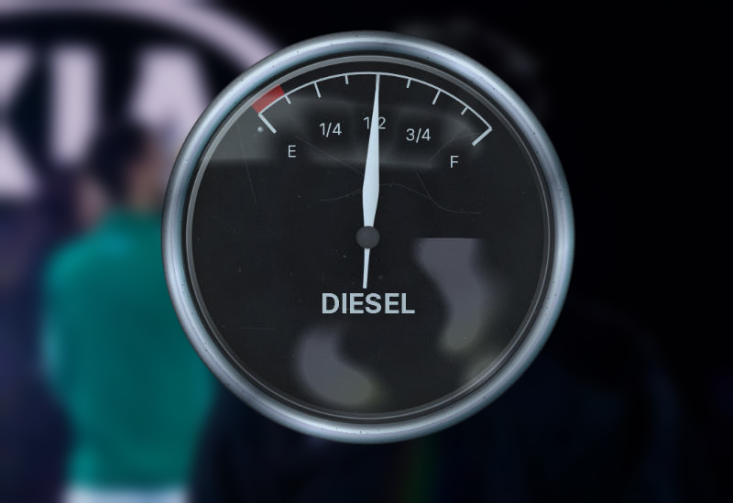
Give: 0.5
